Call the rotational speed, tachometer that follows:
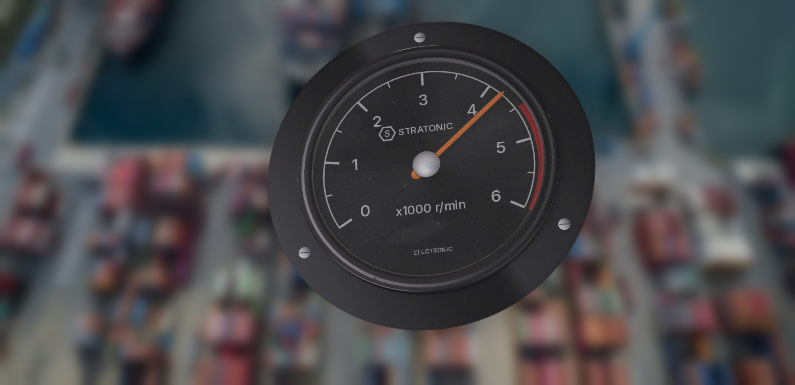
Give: 4250 rpm
